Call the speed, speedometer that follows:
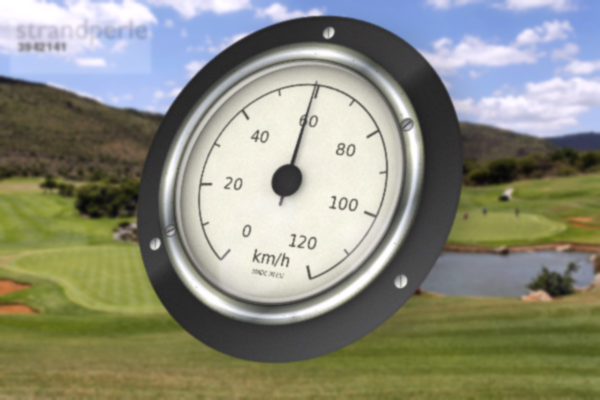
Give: 60 km/h
